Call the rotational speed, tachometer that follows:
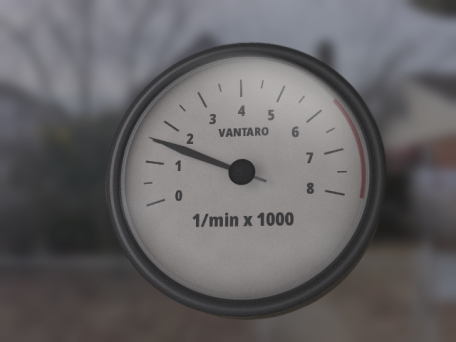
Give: 1500 rpm
